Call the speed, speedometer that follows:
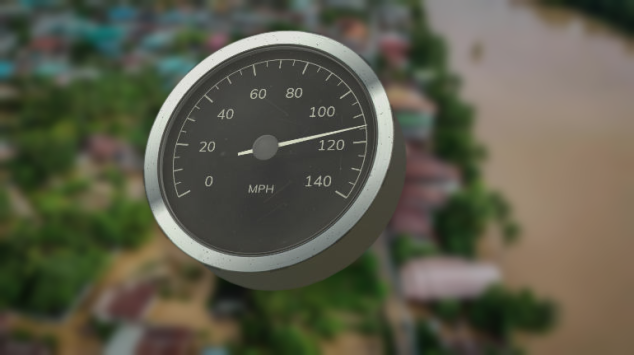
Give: 115 mph
